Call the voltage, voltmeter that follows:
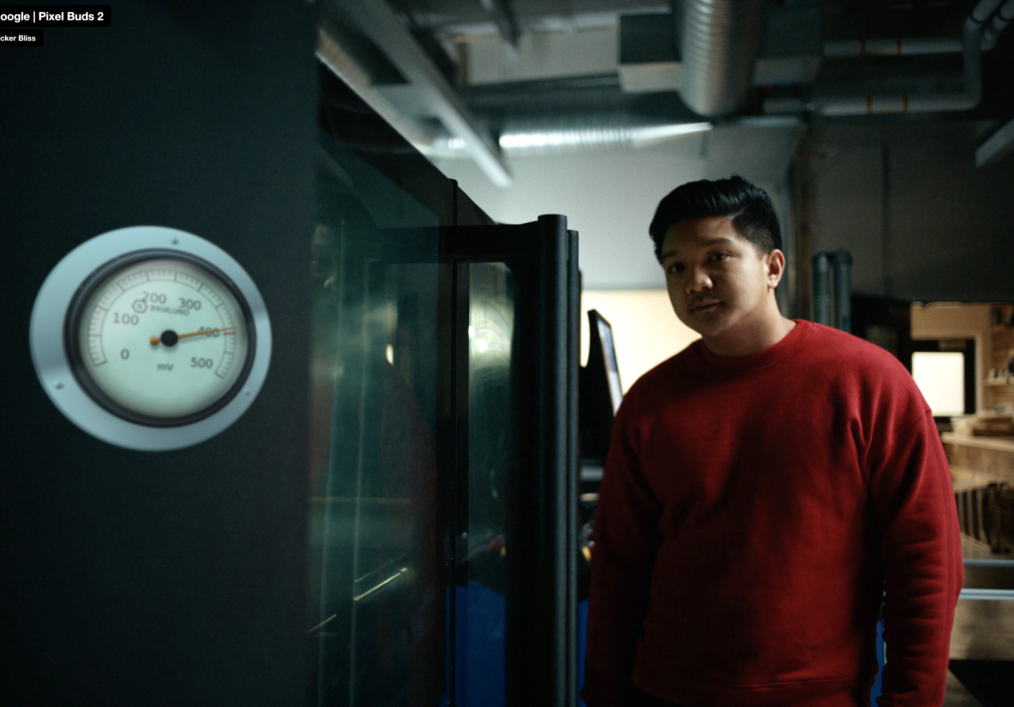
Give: 400 mV
